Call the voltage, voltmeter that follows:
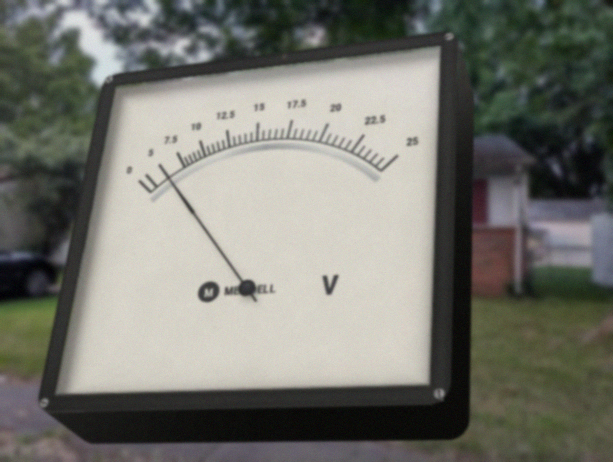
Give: 5 V
